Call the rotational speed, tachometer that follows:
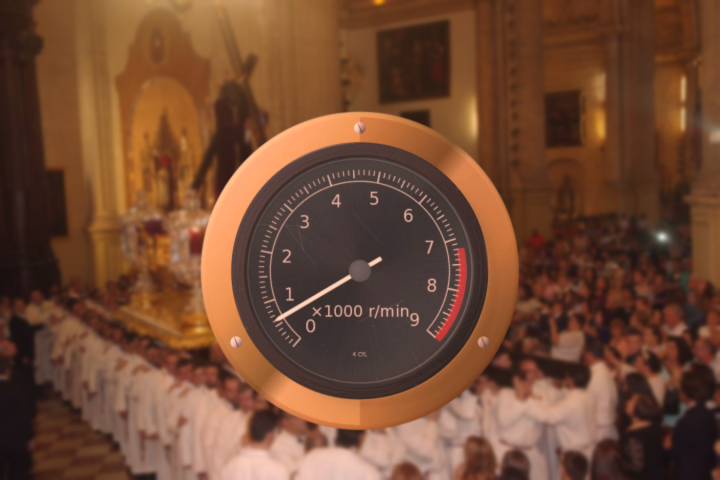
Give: 600 rpm
